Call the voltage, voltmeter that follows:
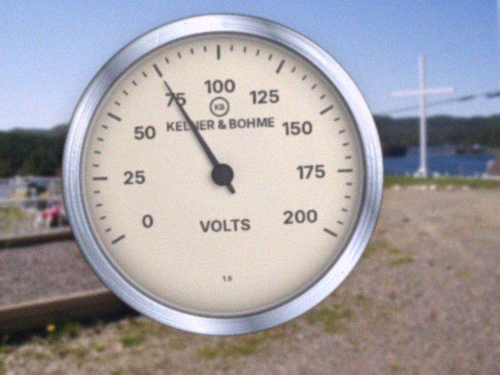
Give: 75 V
